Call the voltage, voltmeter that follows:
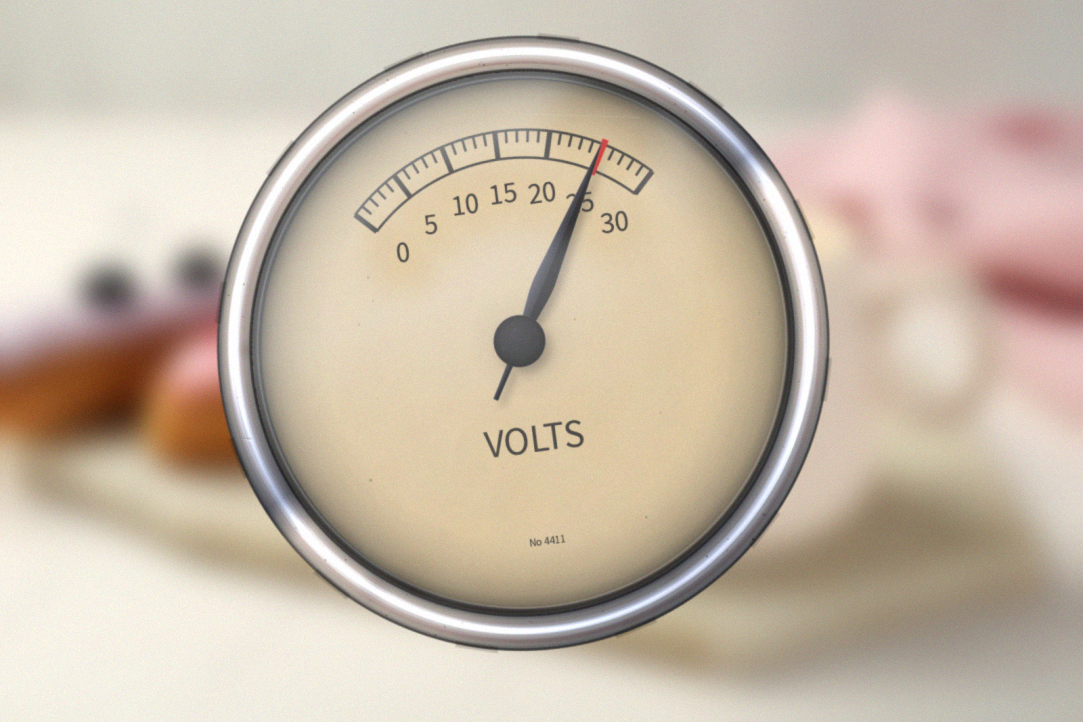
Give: 25 V
